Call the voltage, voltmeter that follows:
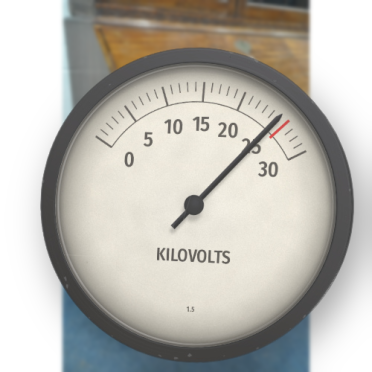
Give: 25 kV
